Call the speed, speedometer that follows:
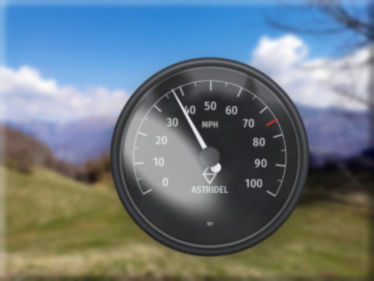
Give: 37.5 mph
